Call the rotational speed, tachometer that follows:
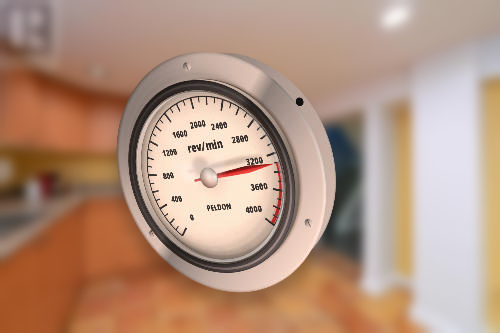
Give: 3300 rpm
